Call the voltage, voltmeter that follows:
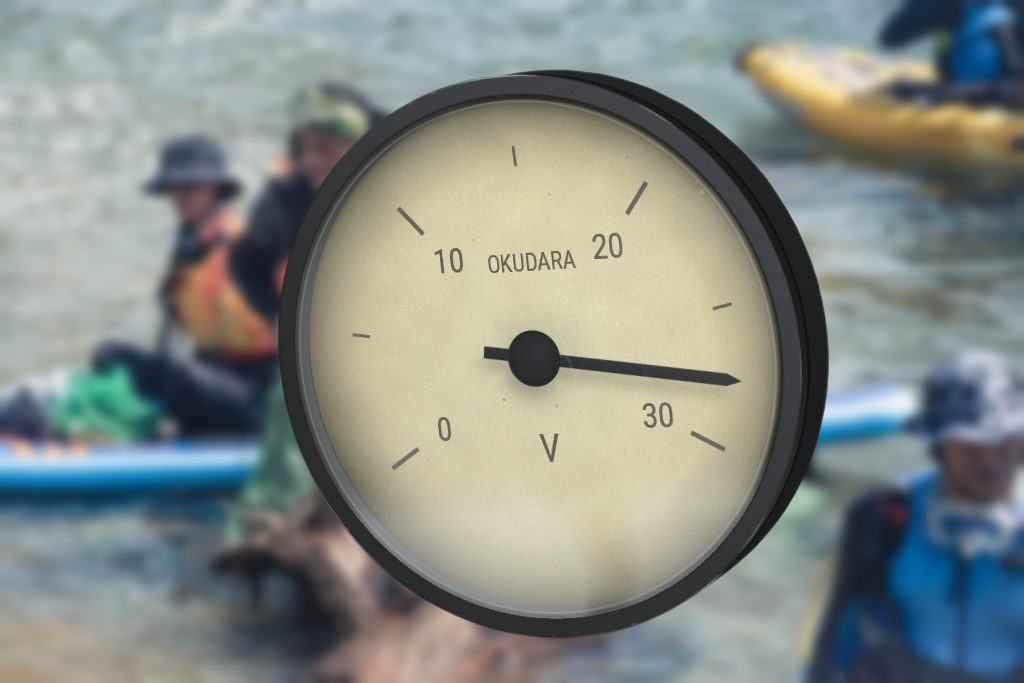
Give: 27.5 V
